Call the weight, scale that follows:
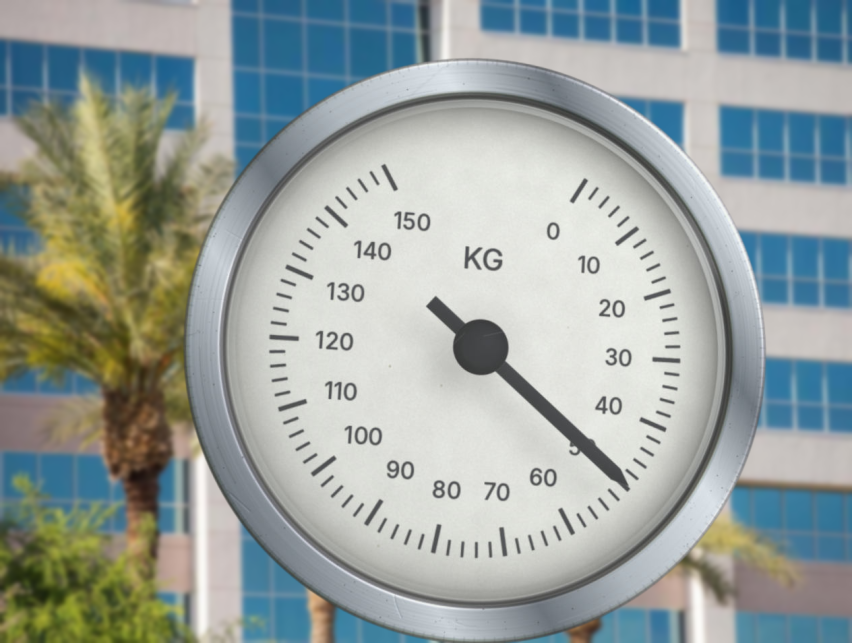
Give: 50 kg
